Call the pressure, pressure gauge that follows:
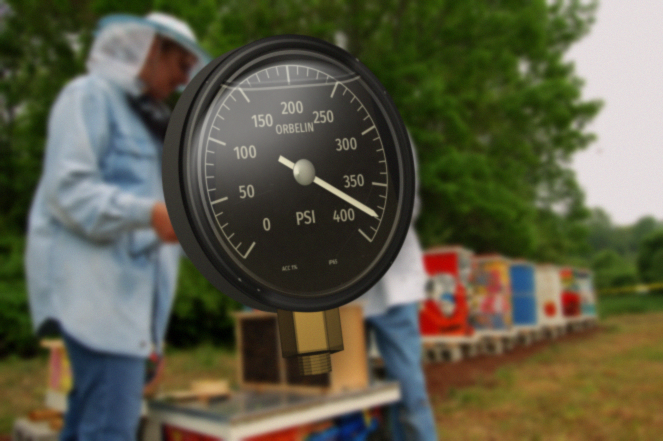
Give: 380 psi
